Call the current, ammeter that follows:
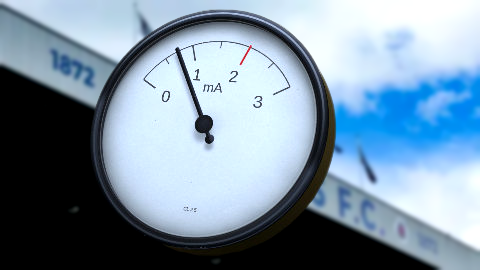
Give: 0.75 mA
